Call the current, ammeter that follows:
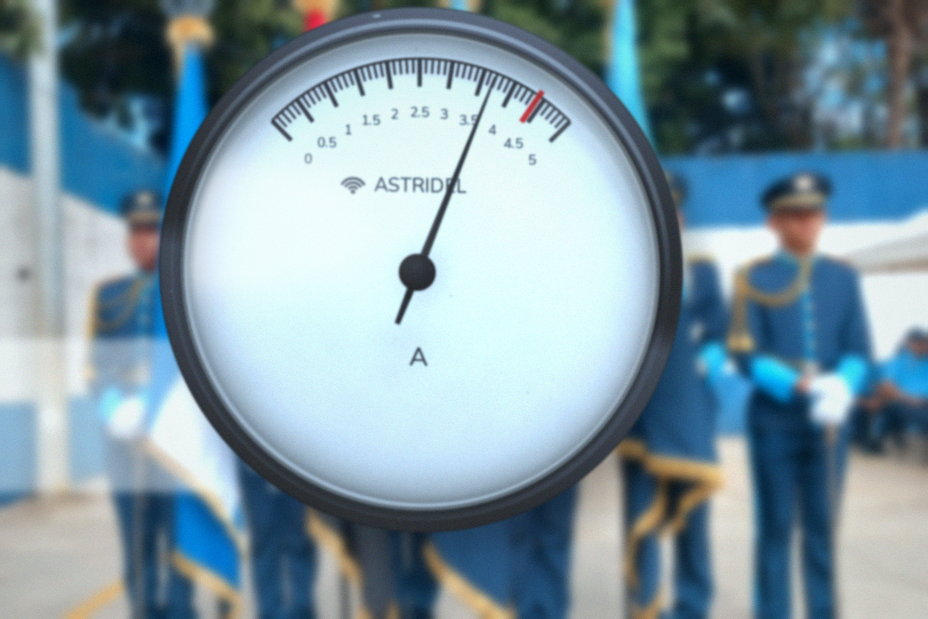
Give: 3.7 A
